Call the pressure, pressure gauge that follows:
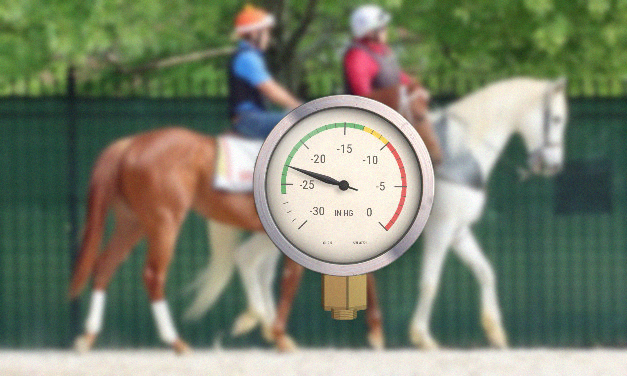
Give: -23 inHg
